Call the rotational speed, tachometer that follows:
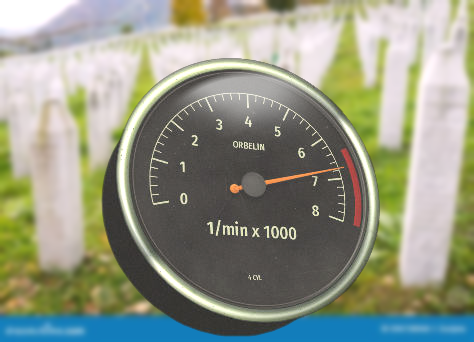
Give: 6800 rpm
